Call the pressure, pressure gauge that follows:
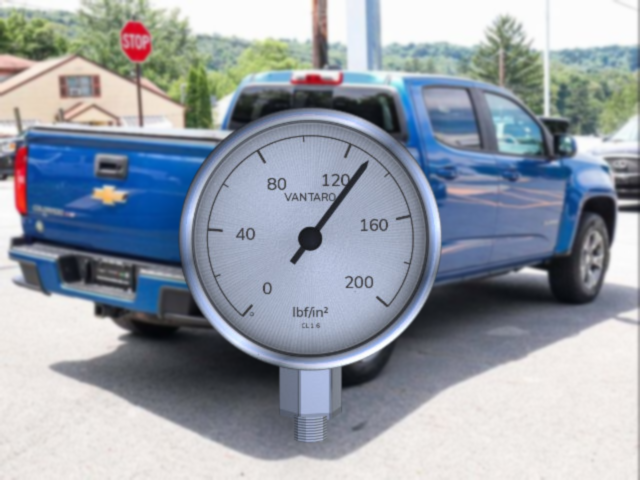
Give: 130 psi
